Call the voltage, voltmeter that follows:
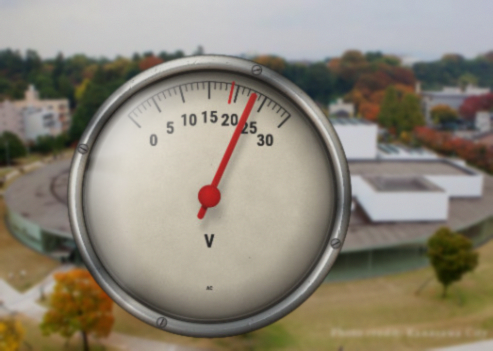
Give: 23 V
